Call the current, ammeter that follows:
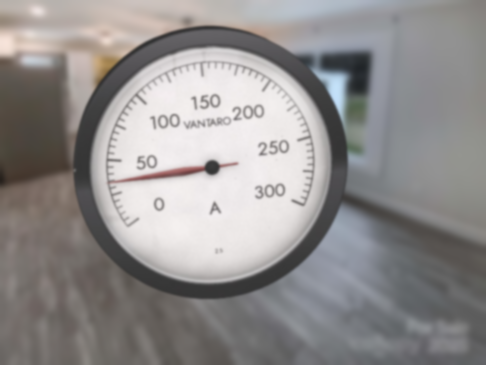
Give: 35 A
